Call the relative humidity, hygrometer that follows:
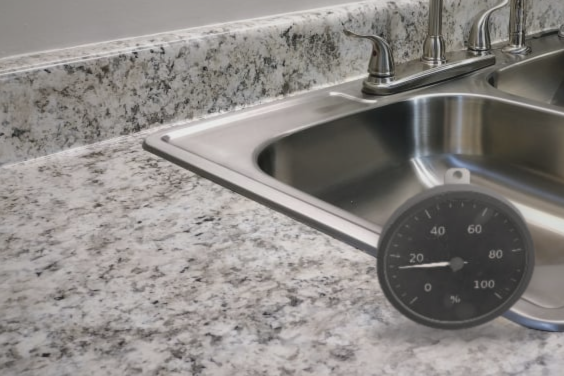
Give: 16 %
